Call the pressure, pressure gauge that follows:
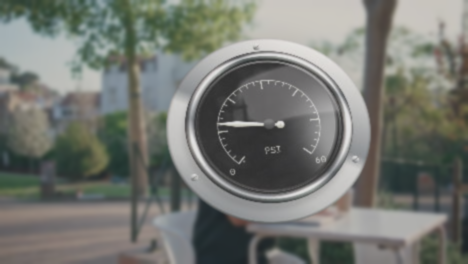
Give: 12 psi
